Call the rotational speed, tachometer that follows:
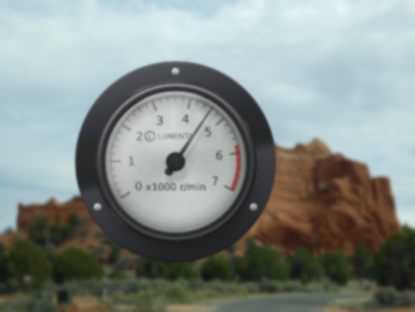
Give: 4600 rpm
